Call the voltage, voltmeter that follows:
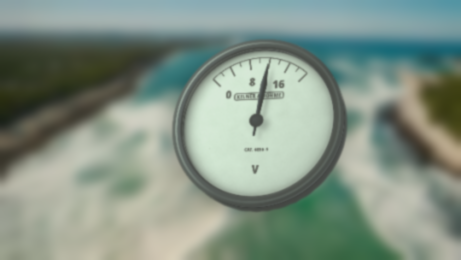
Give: 12 V
